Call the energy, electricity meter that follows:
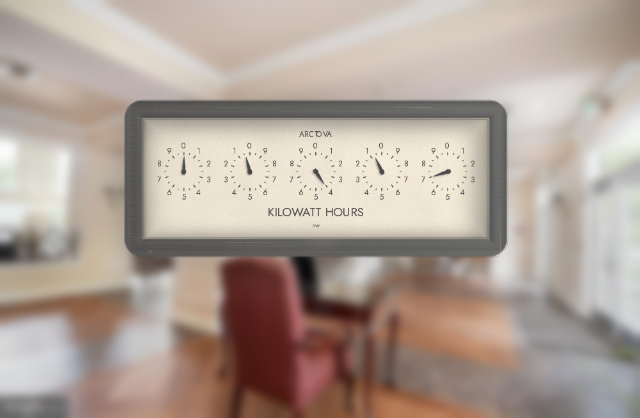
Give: 407 kWh
